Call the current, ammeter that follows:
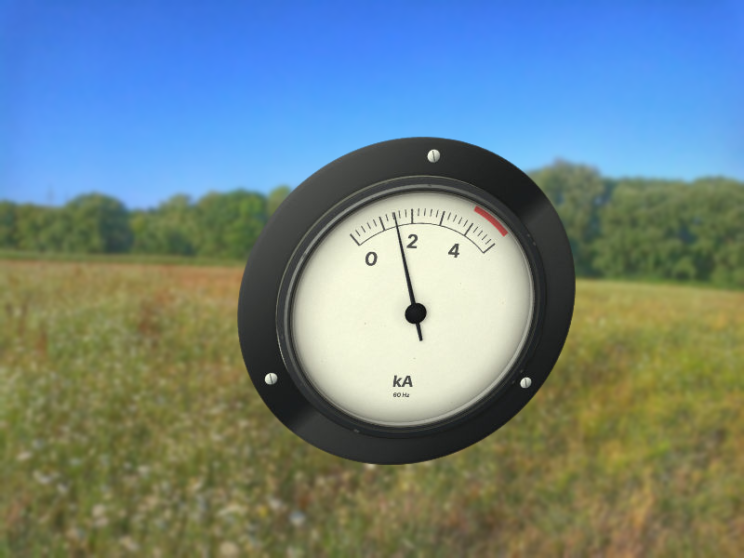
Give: 1.4 kA
